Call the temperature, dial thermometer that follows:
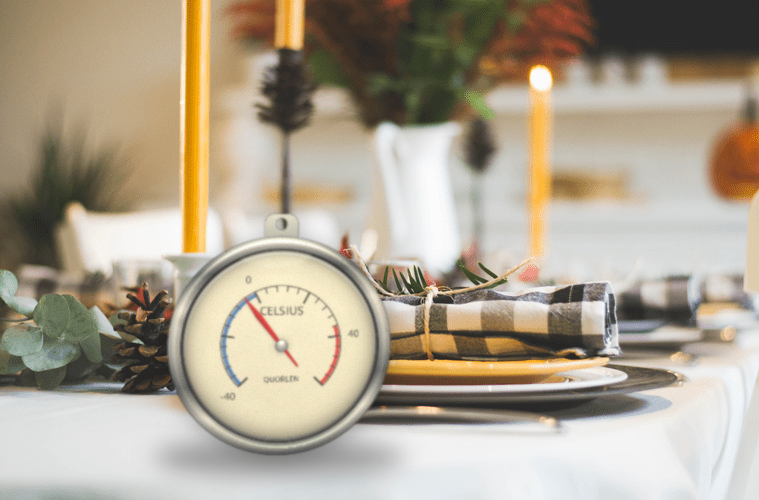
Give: -4 °C
